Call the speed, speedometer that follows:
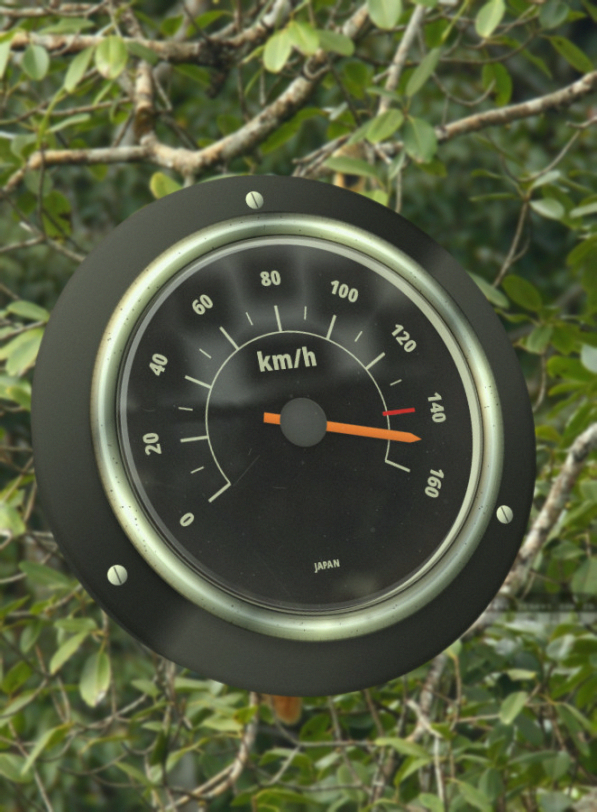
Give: 150 km/h
